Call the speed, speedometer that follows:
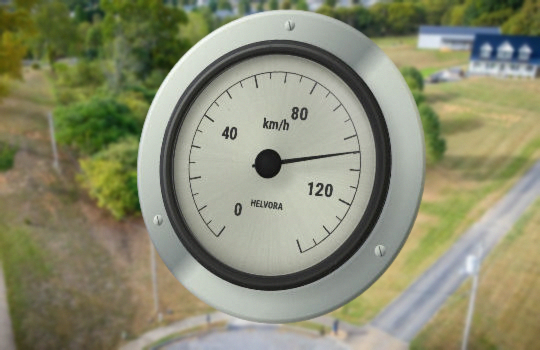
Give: 105 km/h
